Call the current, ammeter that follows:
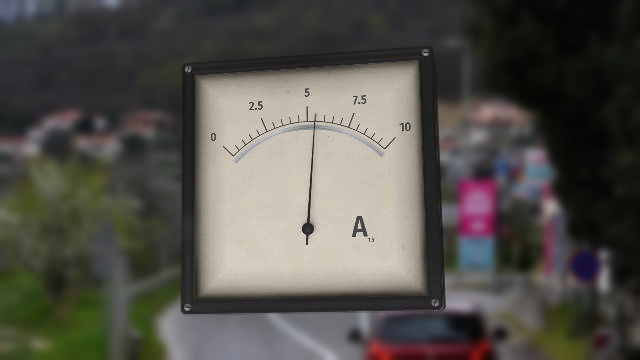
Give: 5.5 A
